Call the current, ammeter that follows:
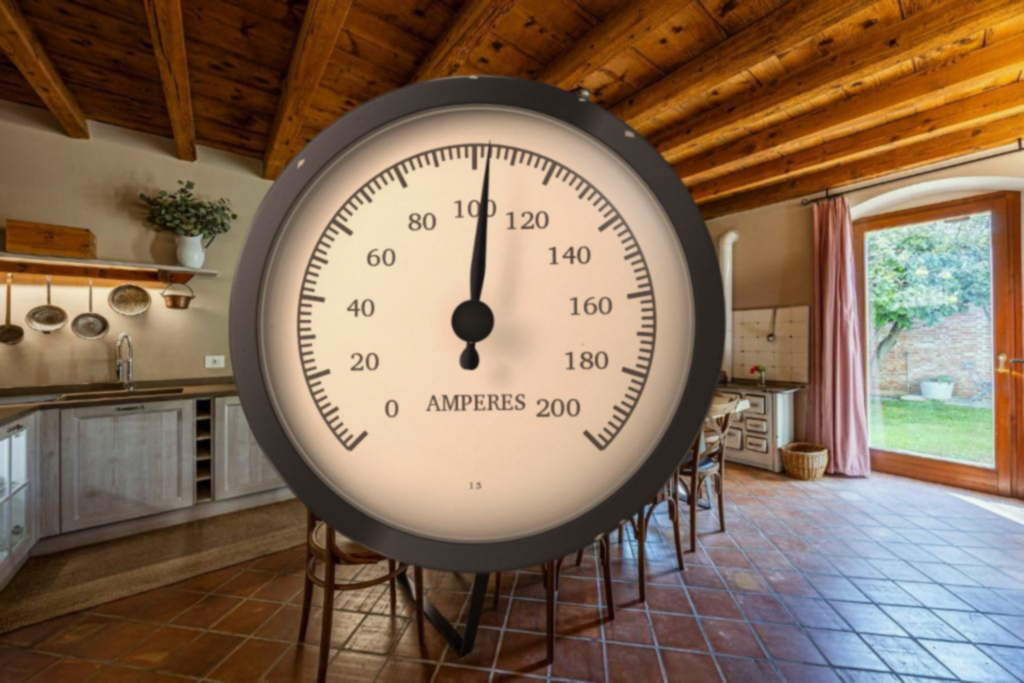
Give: 104 A
